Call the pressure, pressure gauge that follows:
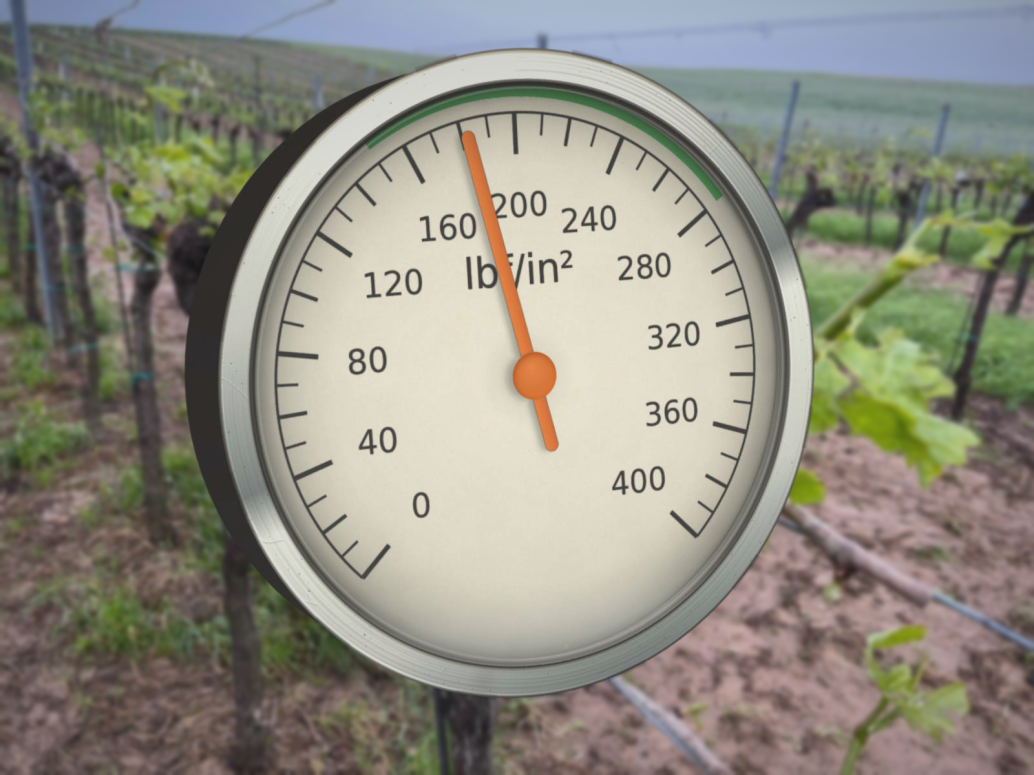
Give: 180 psi
